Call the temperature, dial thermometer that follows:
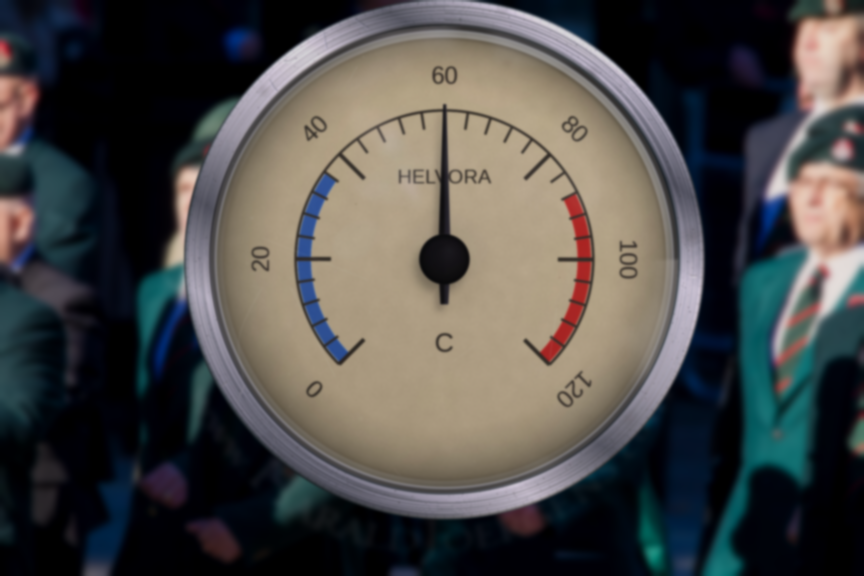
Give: 60 °C
